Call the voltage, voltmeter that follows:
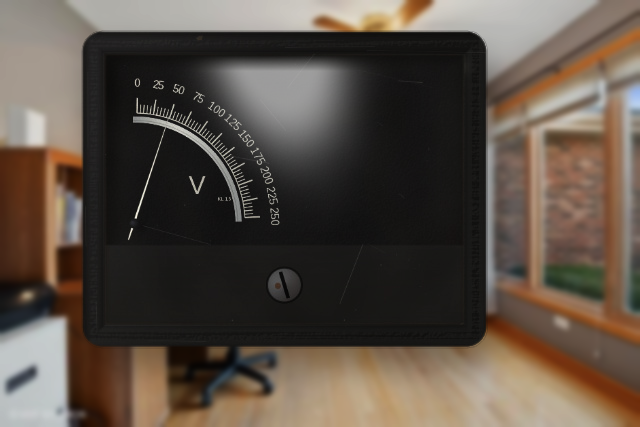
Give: 50 V
